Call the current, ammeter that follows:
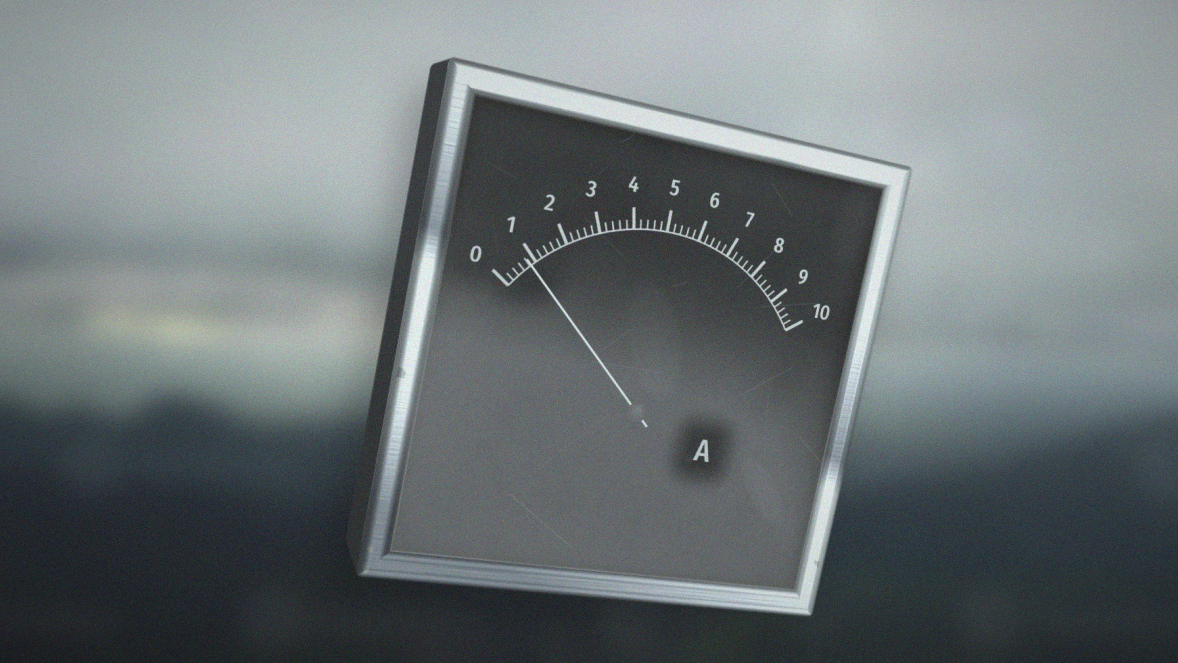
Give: 0.8 A
